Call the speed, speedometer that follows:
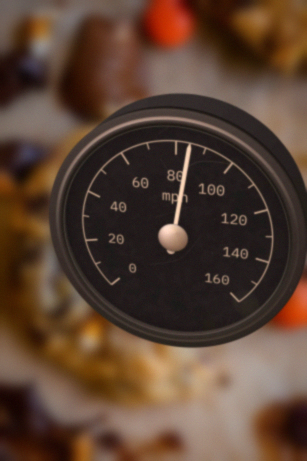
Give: 85 mph
